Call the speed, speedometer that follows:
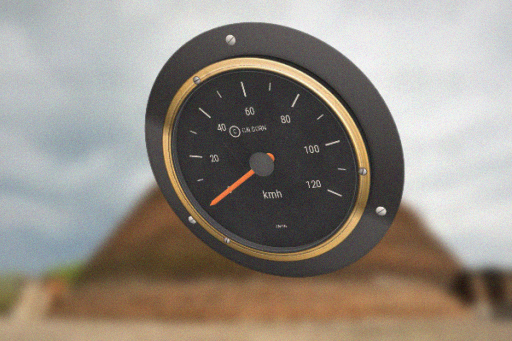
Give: 0 km/h
